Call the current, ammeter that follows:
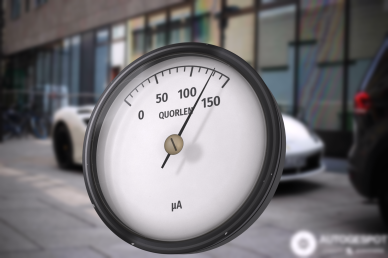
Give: 130 µA
